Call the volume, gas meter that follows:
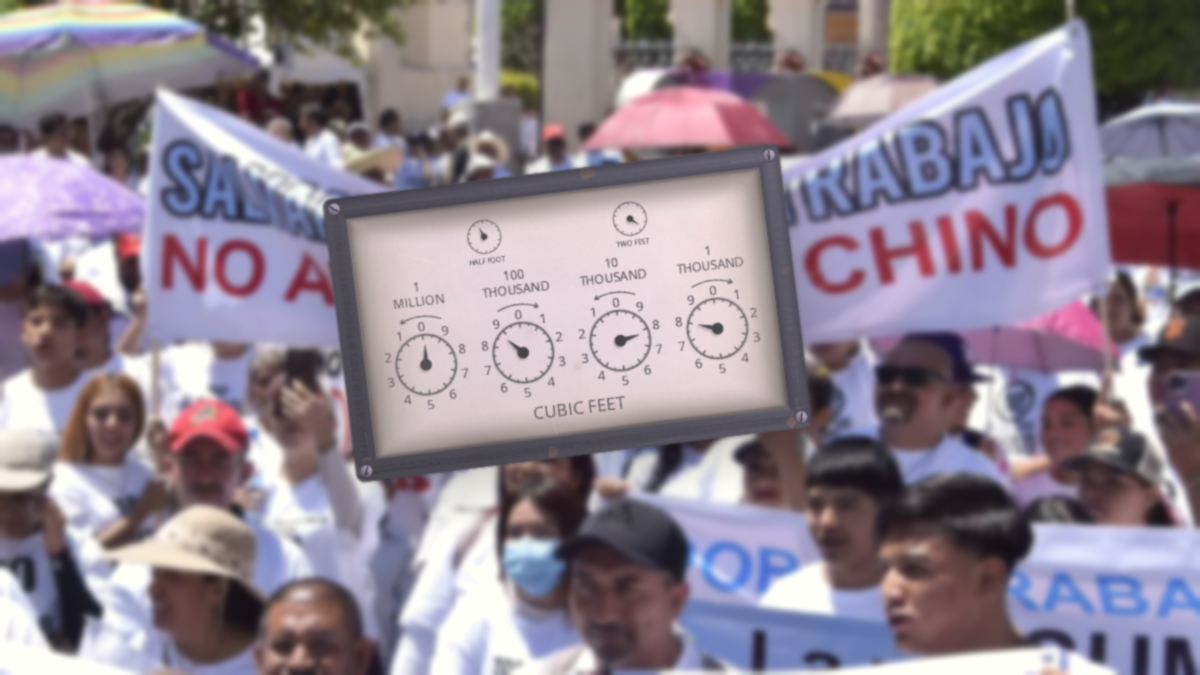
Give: 987800 ft³
